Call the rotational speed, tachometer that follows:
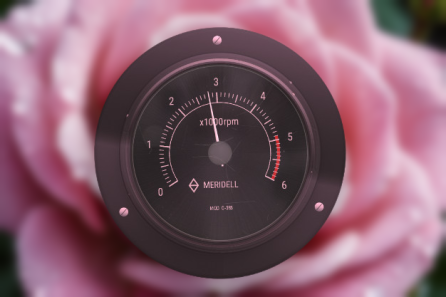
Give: 2800 rpm
